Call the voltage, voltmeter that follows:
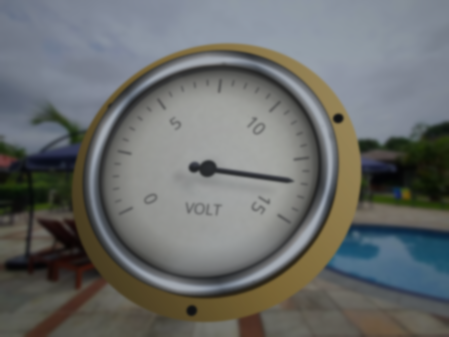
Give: 13.5 V
